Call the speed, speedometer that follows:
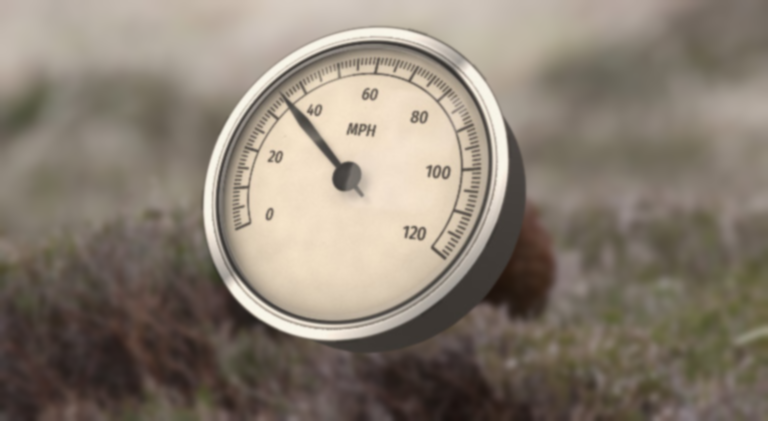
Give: 35 mph
